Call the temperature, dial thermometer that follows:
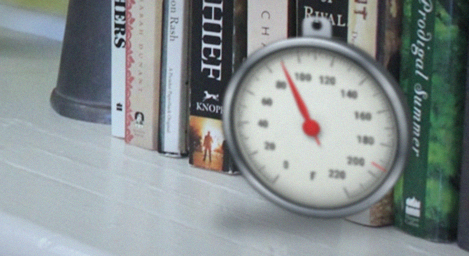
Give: 90 °F
